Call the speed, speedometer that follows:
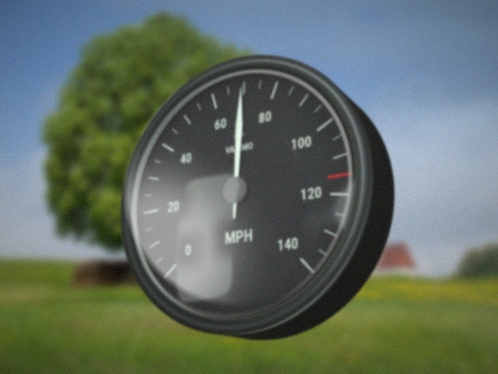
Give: 70 mph
